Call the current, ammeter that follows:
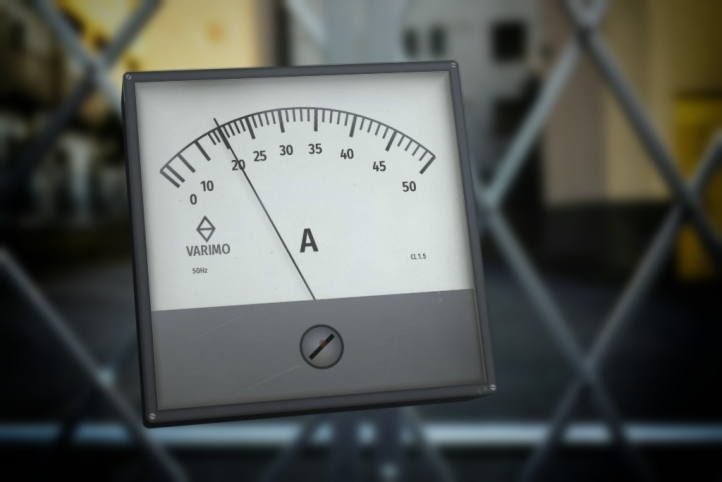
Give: 20 A
